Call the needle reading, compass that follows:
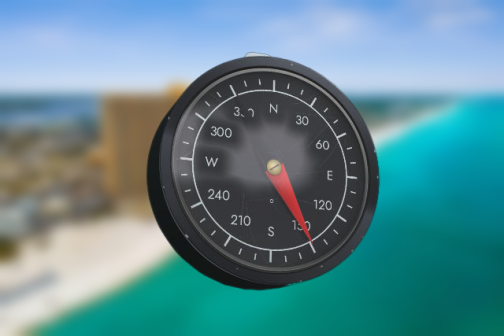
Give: 150 °
